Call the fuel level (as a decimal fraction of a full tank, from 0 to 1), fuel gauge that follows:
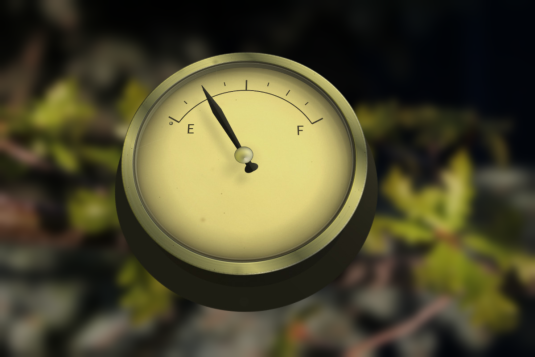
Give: 0.25
